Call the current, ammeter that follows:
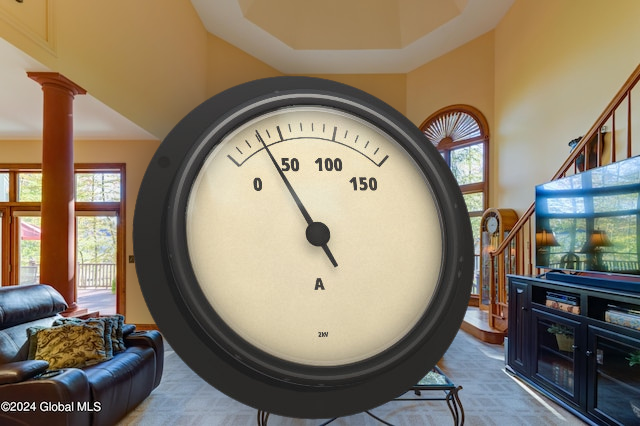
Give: 30 A
